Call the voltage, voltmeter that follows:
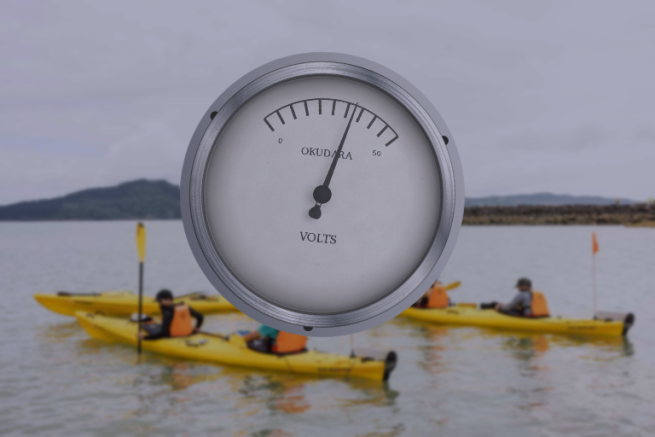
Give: 32.5 V
